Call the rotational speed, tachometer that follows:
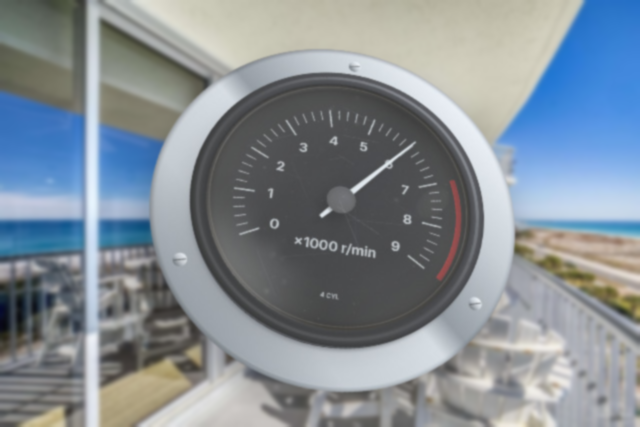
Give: 6000 rpm
